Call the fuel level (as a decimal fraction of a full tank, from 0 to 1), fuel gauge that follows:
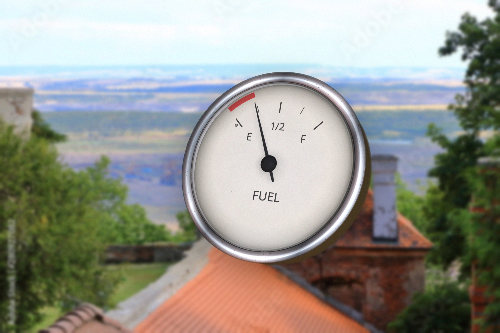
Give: 0.25
